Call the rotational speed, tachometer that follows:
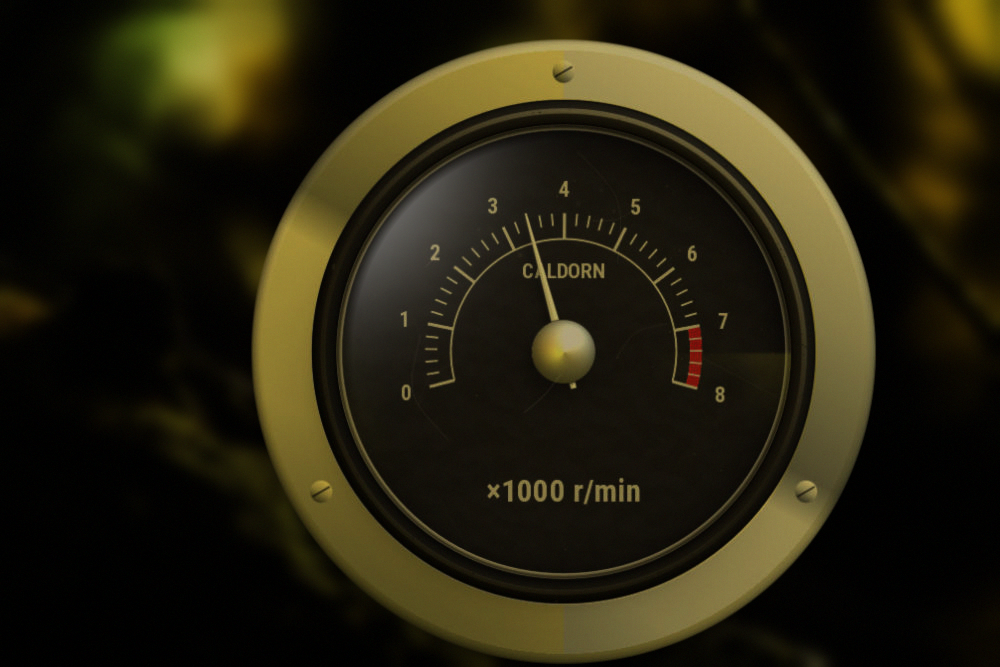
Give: 3400 rpm
